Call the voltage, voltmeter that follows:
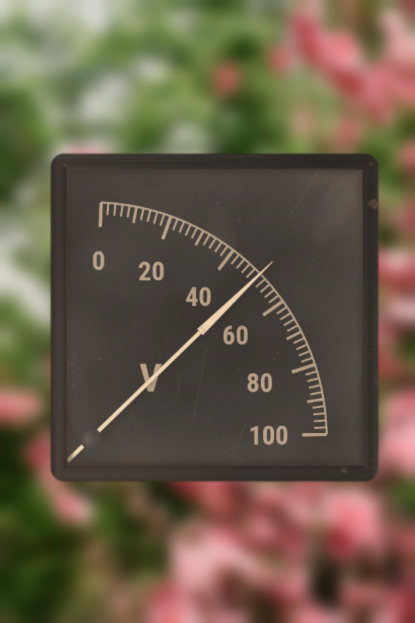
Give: 50 V
